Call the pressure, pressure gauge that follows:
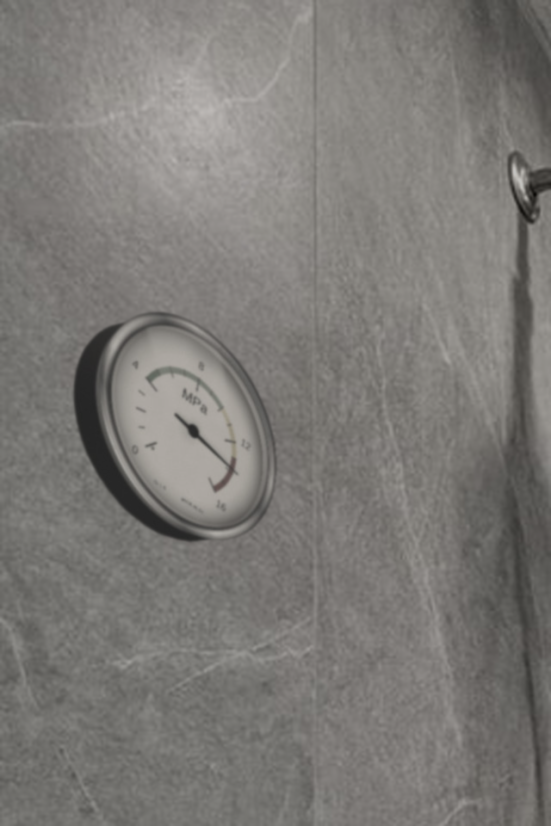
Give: 14 MPa
